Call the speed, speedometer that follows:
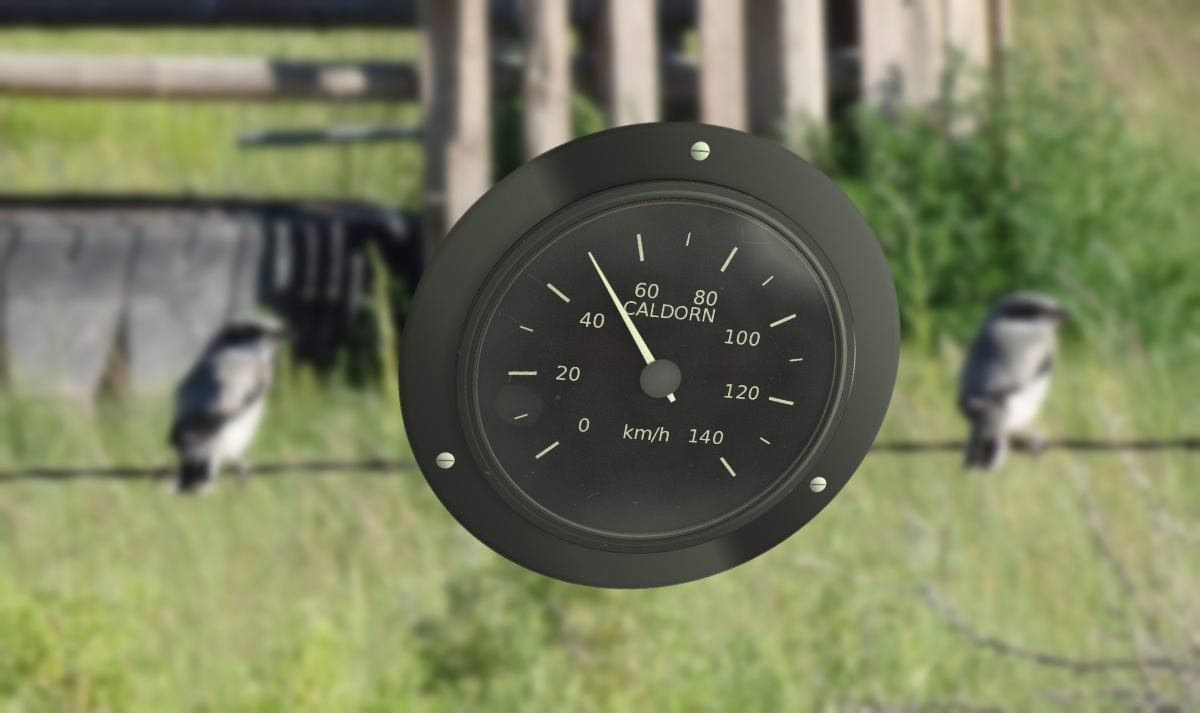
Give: 50 km/h
